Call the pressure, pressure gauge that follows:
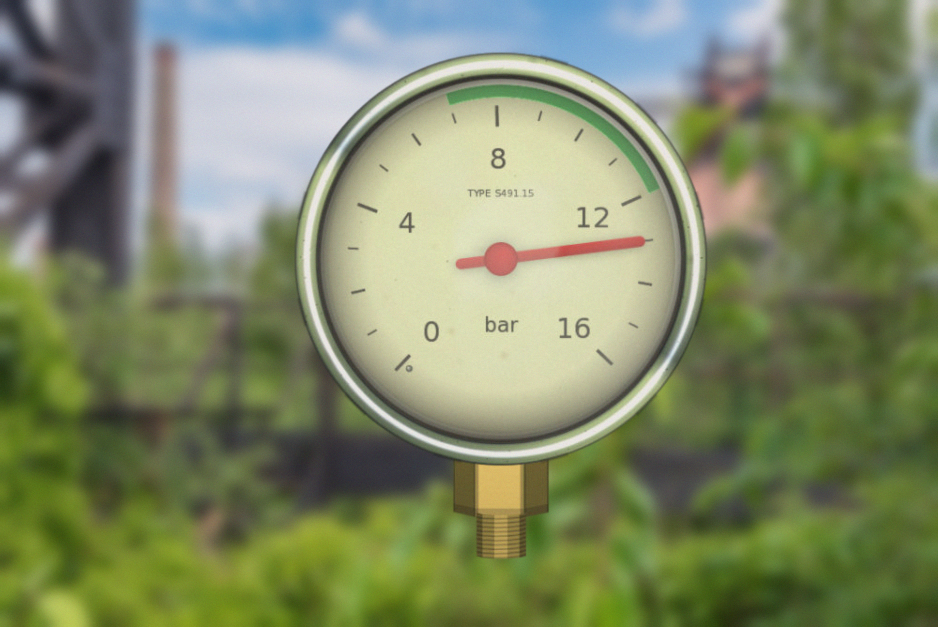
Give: 13 bar
